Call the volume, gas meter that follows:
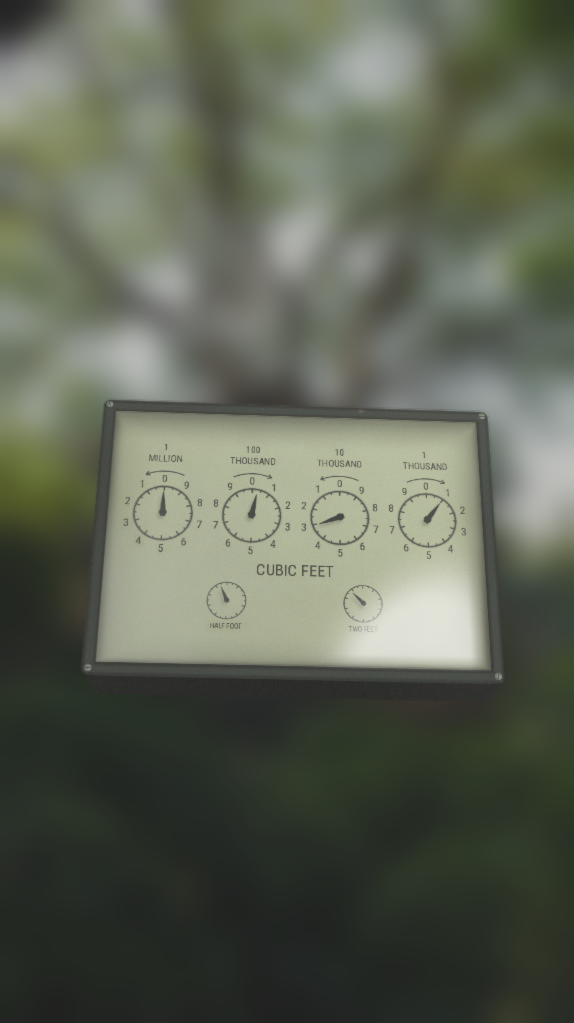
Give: 3100 ft³
